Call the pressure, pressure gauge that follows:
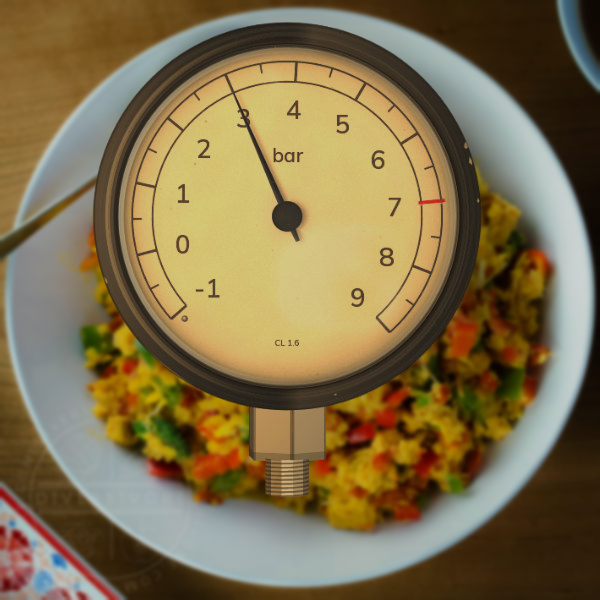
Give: 3 bar
